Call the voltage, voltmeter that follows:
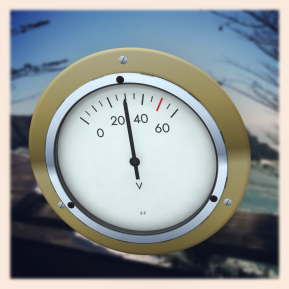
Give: 30 V
